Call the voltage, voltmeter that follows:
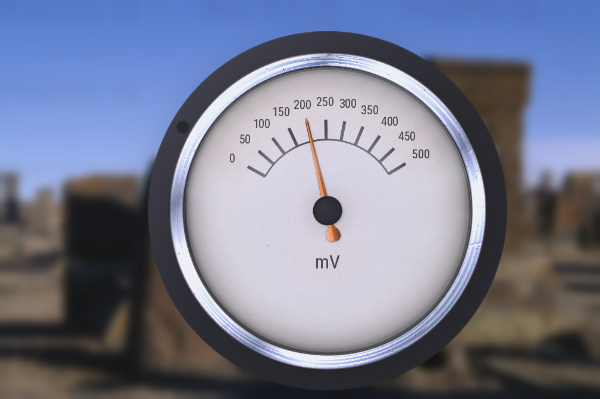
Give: 200 mV
